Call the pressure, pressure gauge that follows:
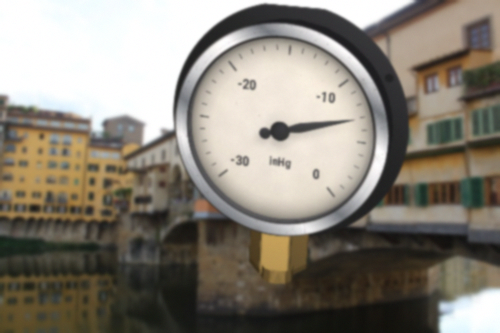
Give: -7 inHg
